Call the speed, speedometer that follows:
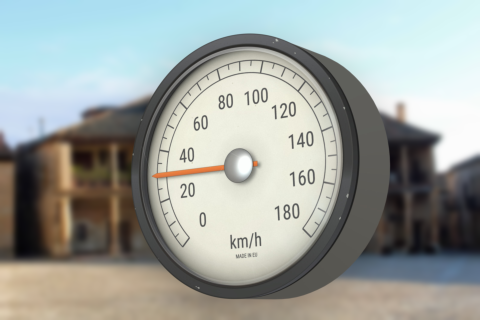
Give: 30 km/h
